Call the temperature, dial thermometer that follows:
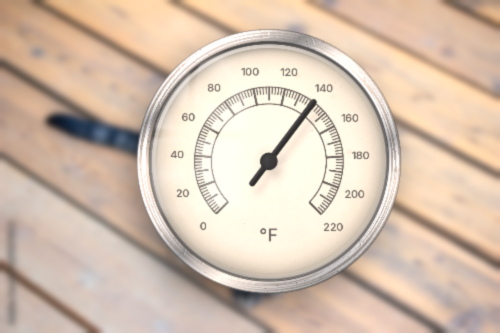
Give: 140 °F
